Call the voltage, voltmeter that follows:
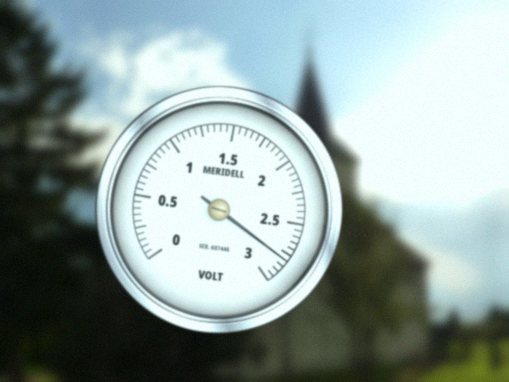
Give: 2.8 V
